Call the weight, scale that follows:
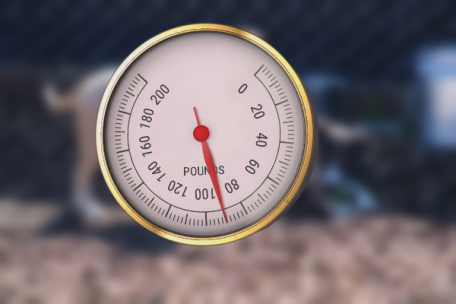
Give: 90 lb
